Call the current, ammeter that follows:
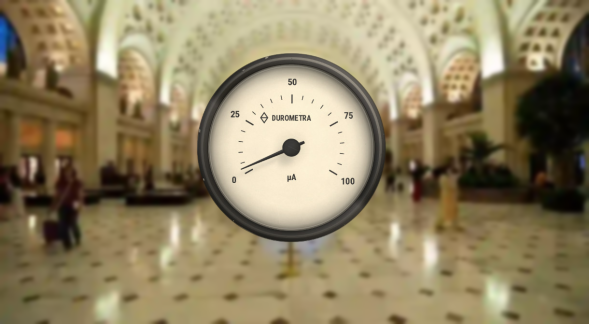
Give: 2.5 µA
